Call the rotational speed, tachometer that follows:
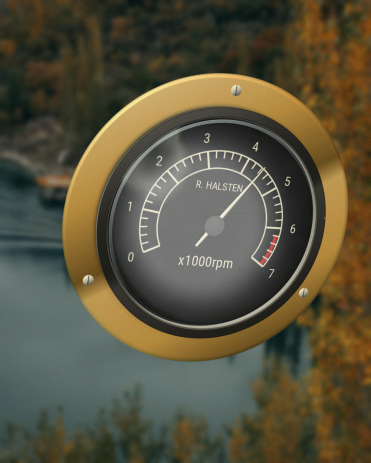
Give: 4400 rpm
